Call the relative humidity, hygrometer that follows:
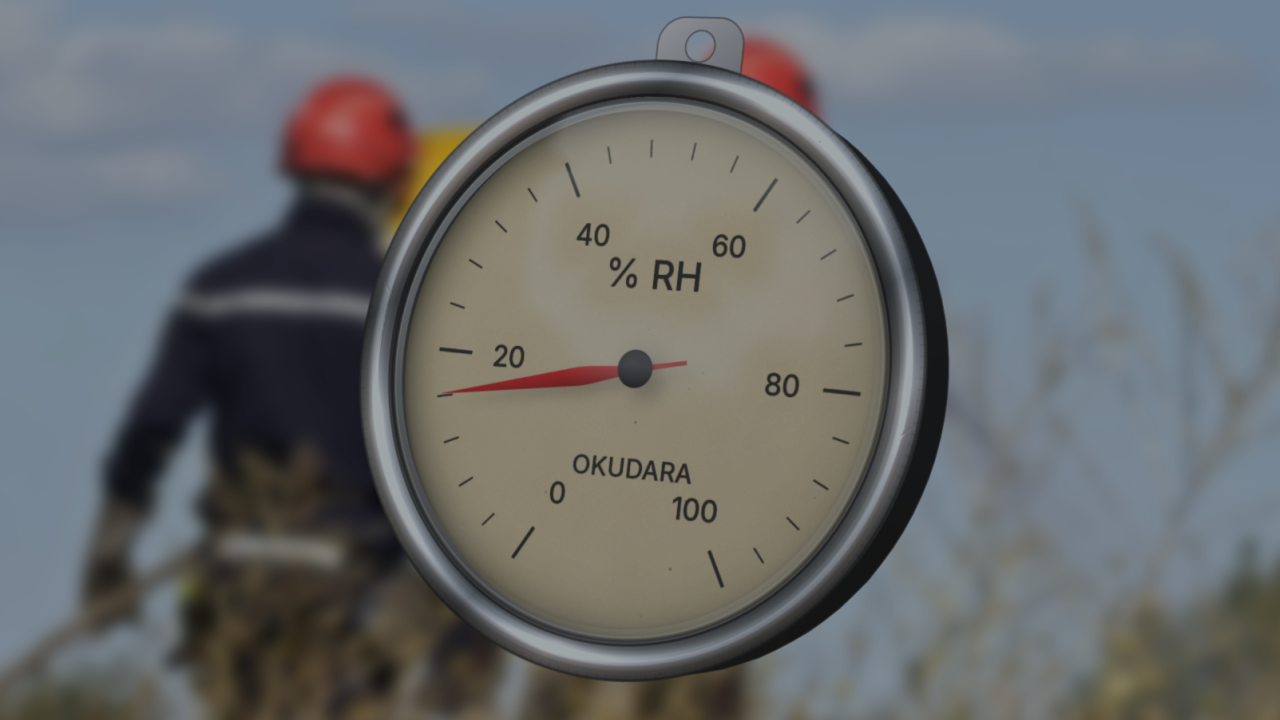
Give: 16 %
